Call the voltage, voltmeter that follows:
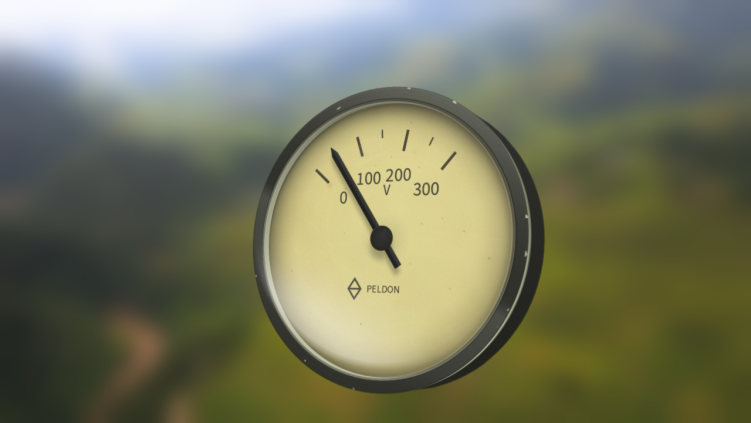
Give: 50 V
